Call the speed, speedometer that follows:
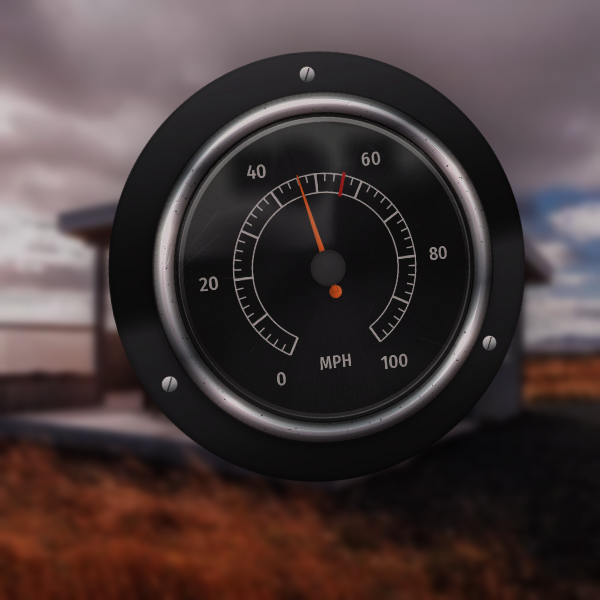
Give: 46 mph
